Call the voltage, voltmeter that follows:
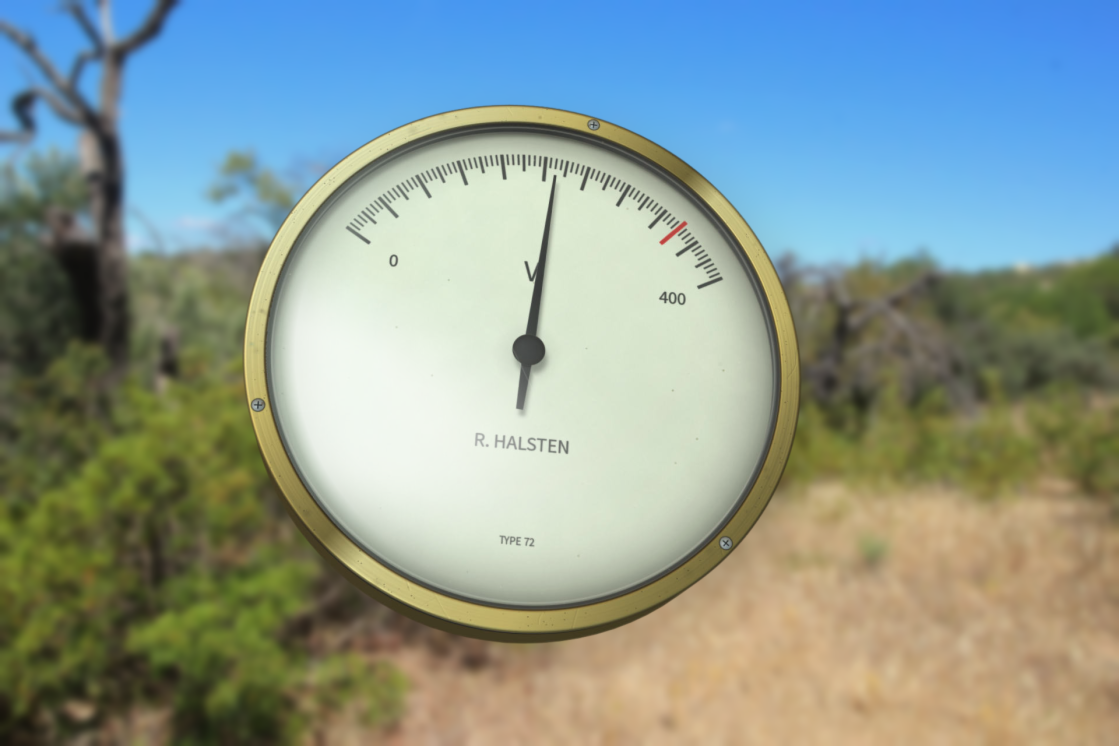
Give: 210 V
